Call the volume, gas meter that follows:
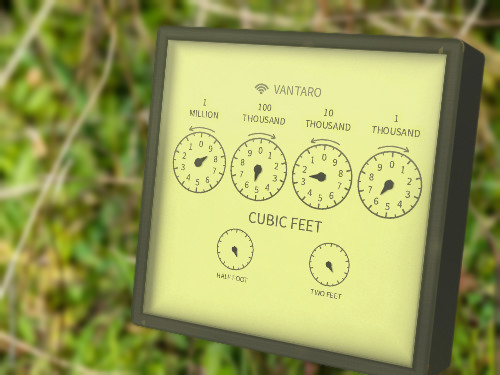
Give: 852600 ft³
